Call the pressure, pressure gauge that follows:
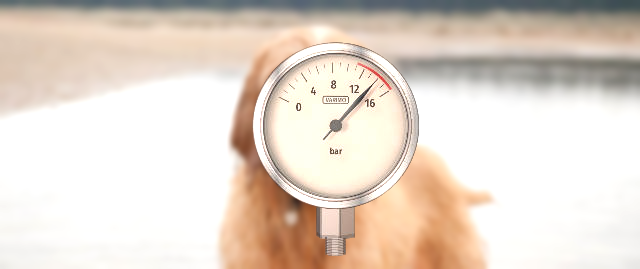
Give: 14 bar
